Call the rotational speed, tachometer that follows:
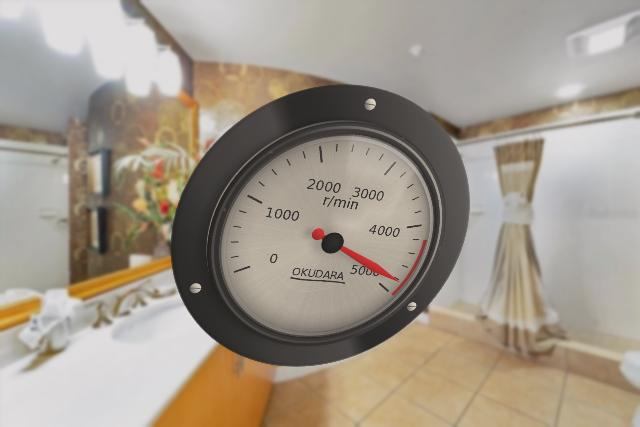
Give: 4800 rpm
